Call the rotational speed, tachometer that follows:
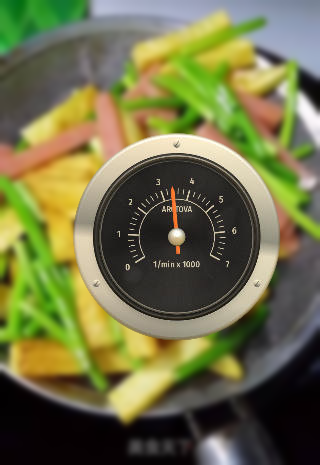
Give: 3400 rpm
